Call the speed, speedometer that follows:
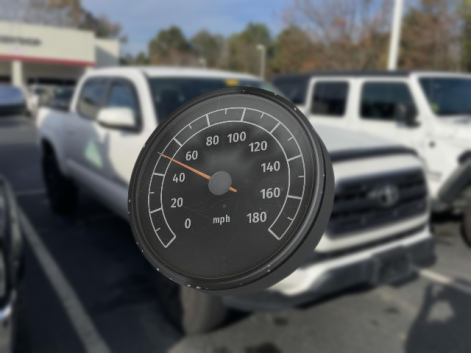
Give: 50 mph
